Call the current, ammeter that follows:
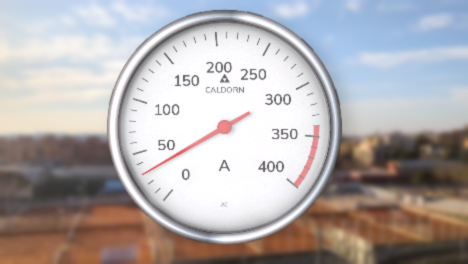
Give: 30 A
